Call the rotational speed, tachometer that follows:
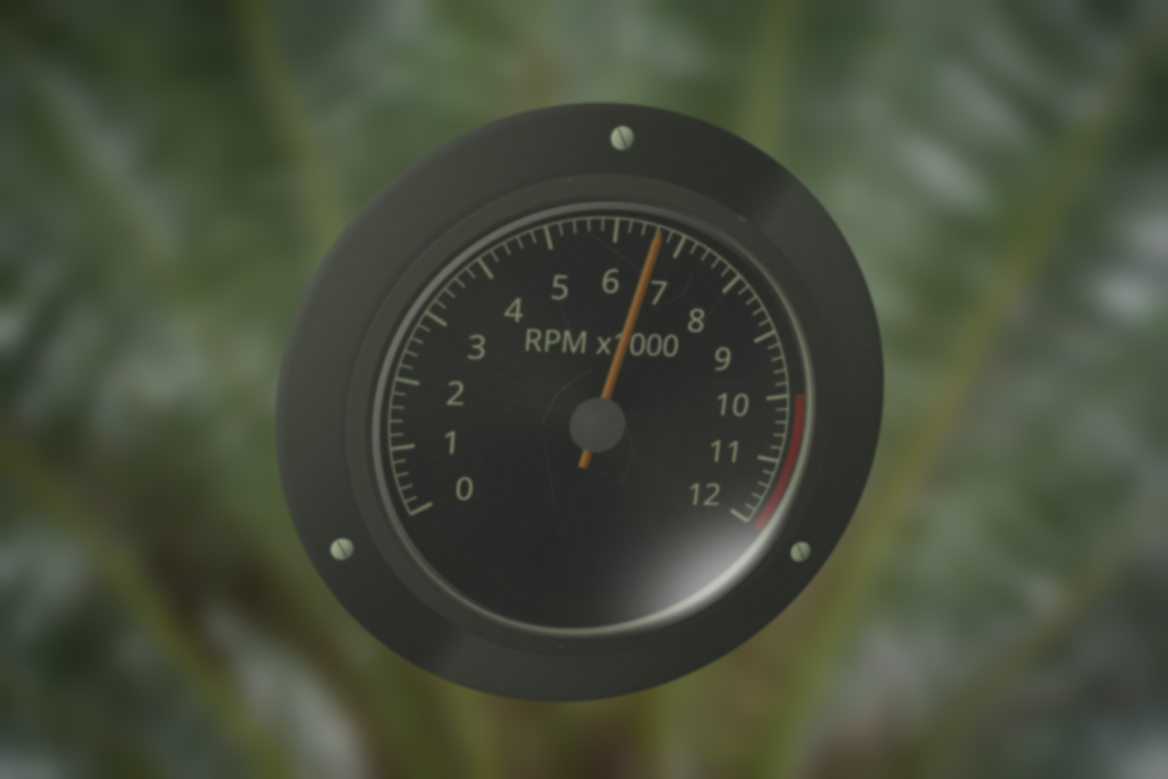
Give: 6600 rpm
